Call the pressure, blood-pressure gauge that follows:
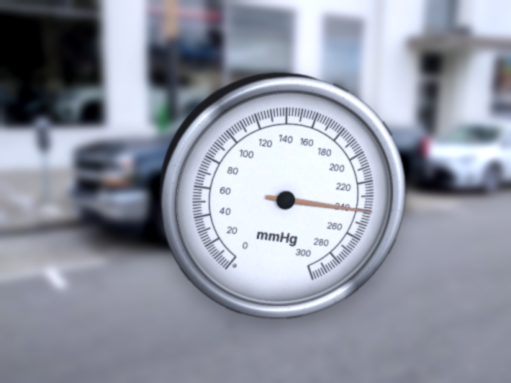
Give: 240 mmHg
